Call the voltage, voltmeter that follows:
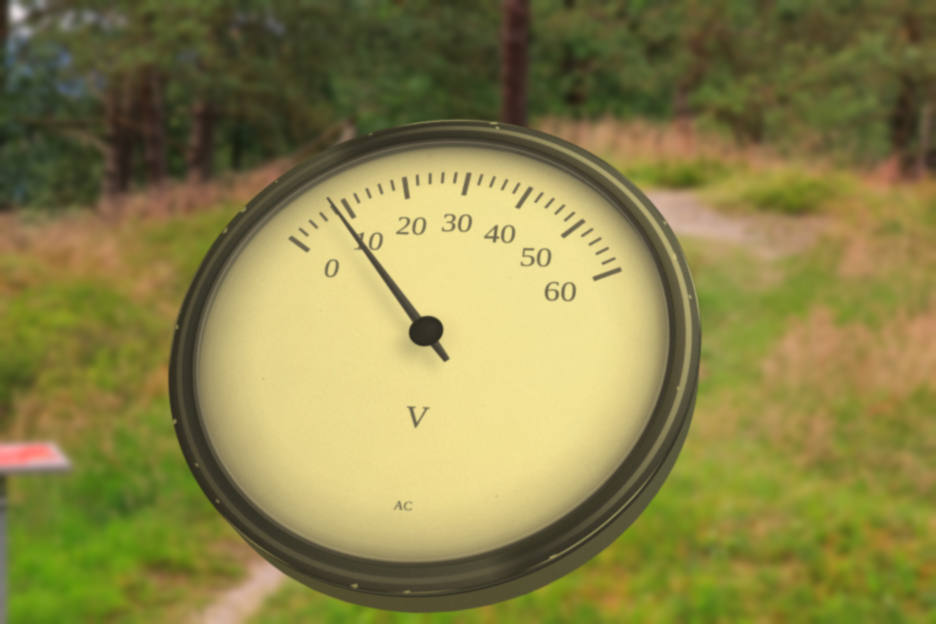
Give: 8 V
